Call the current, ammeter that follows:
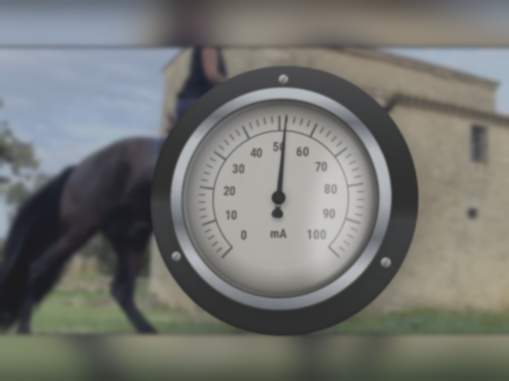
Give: 52 mA
